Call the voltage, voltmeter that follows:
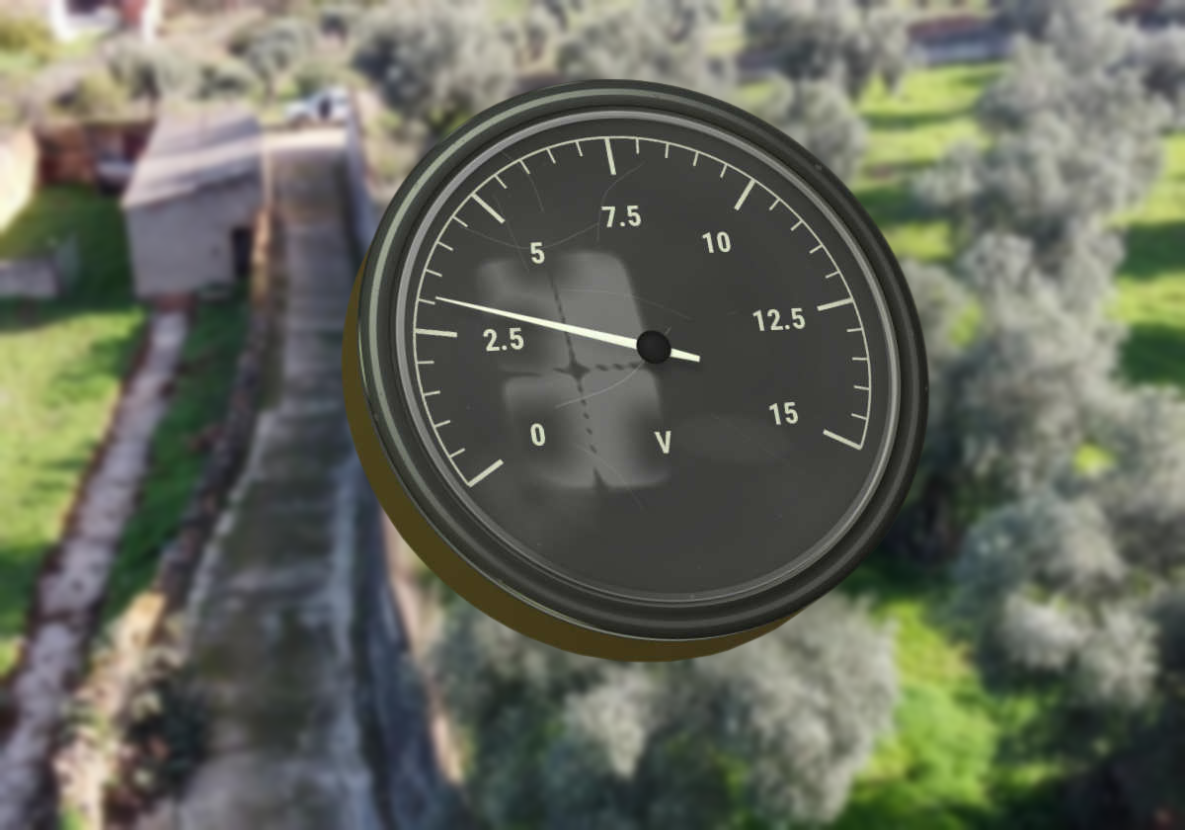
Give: 3 V
